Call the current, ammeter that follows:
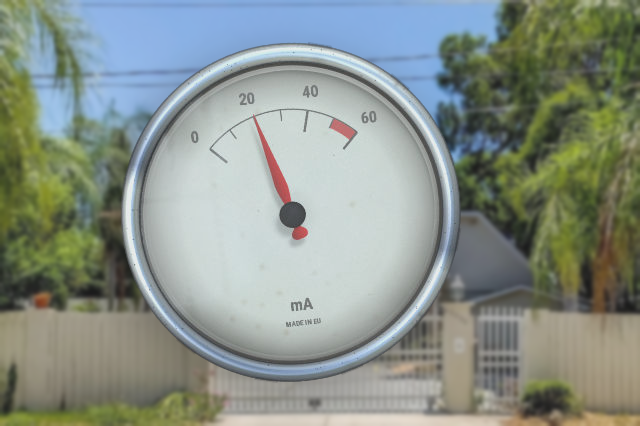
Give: 20 mA
